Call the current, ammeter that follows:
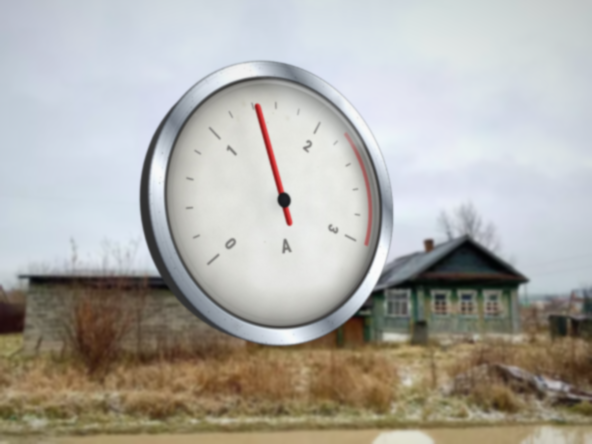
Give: 1.4 A
